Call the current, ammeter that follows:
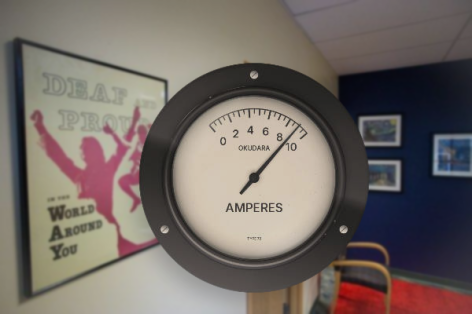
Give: 9 A
